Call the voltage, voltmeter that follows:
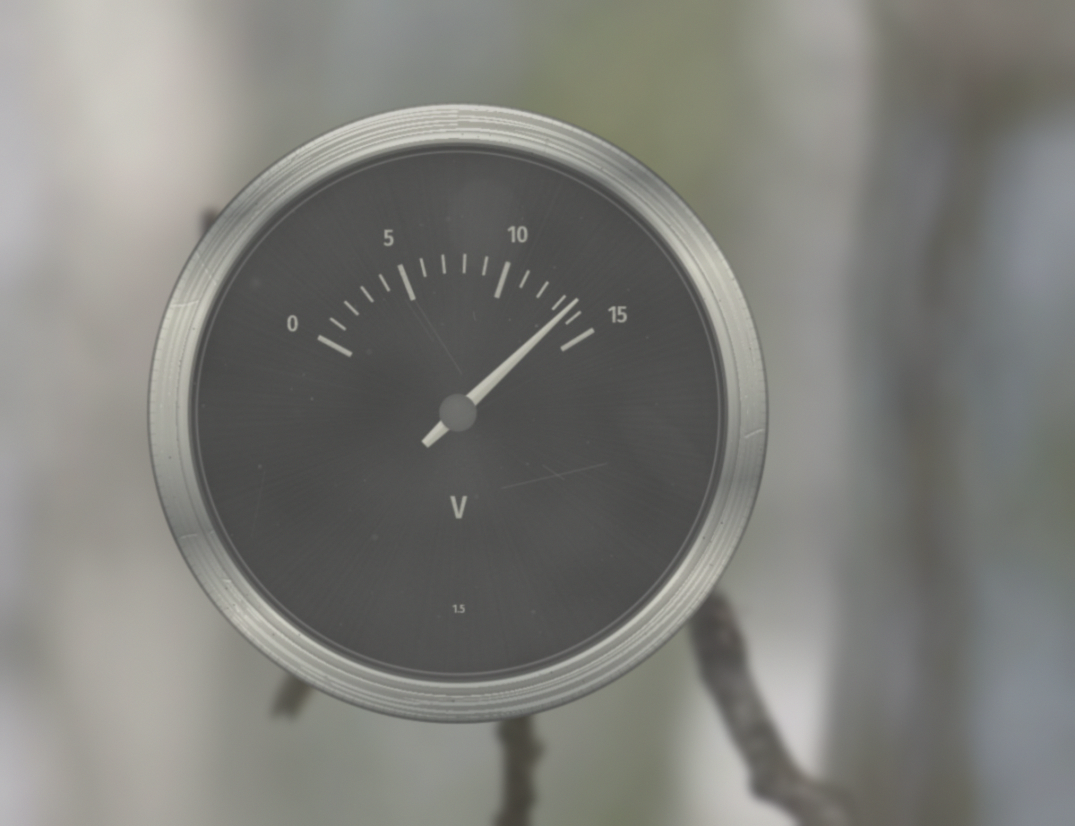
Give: 13.5 V
